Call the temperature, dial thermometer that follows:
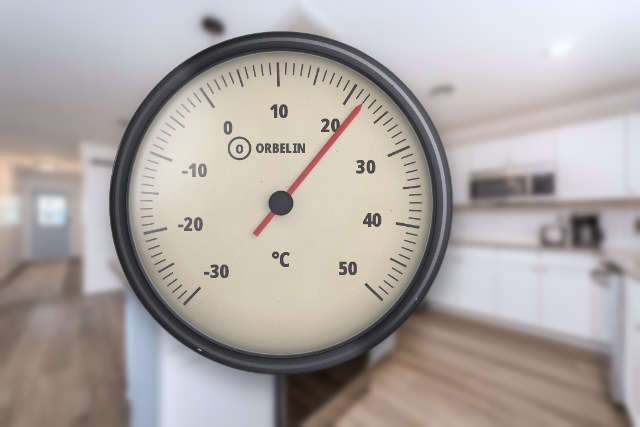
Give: 22 °C
